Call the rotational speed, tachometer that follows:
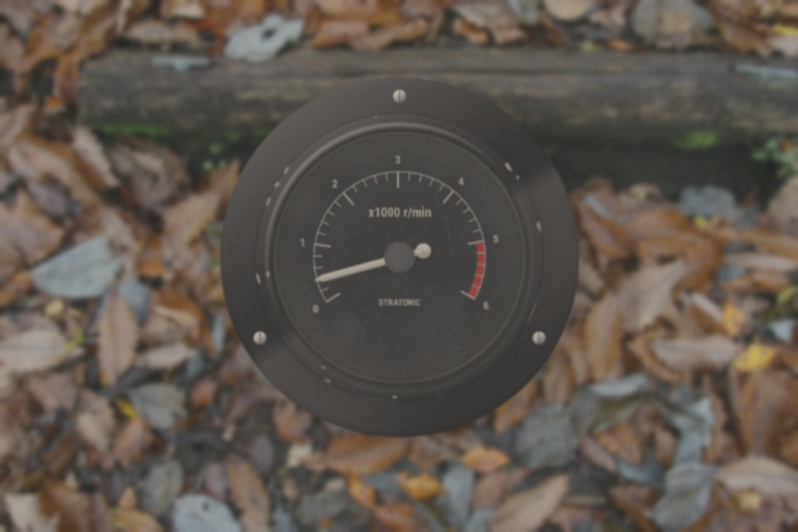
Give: 400 rpm
